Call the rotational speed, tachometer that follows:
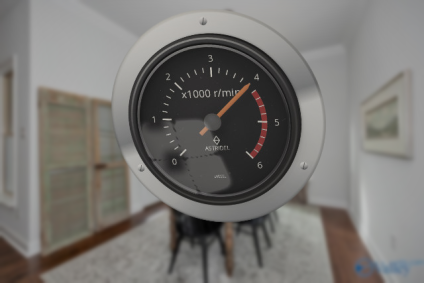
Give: 4000 rpm
